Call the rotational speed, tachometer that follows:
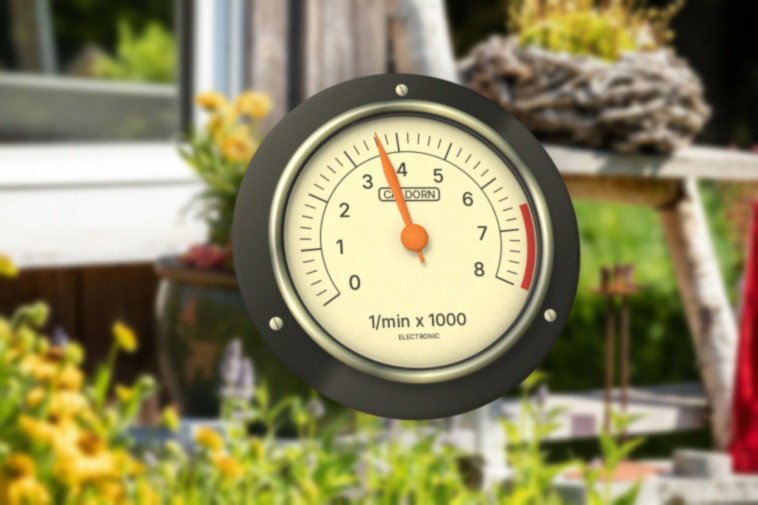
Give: 3600 rpm
